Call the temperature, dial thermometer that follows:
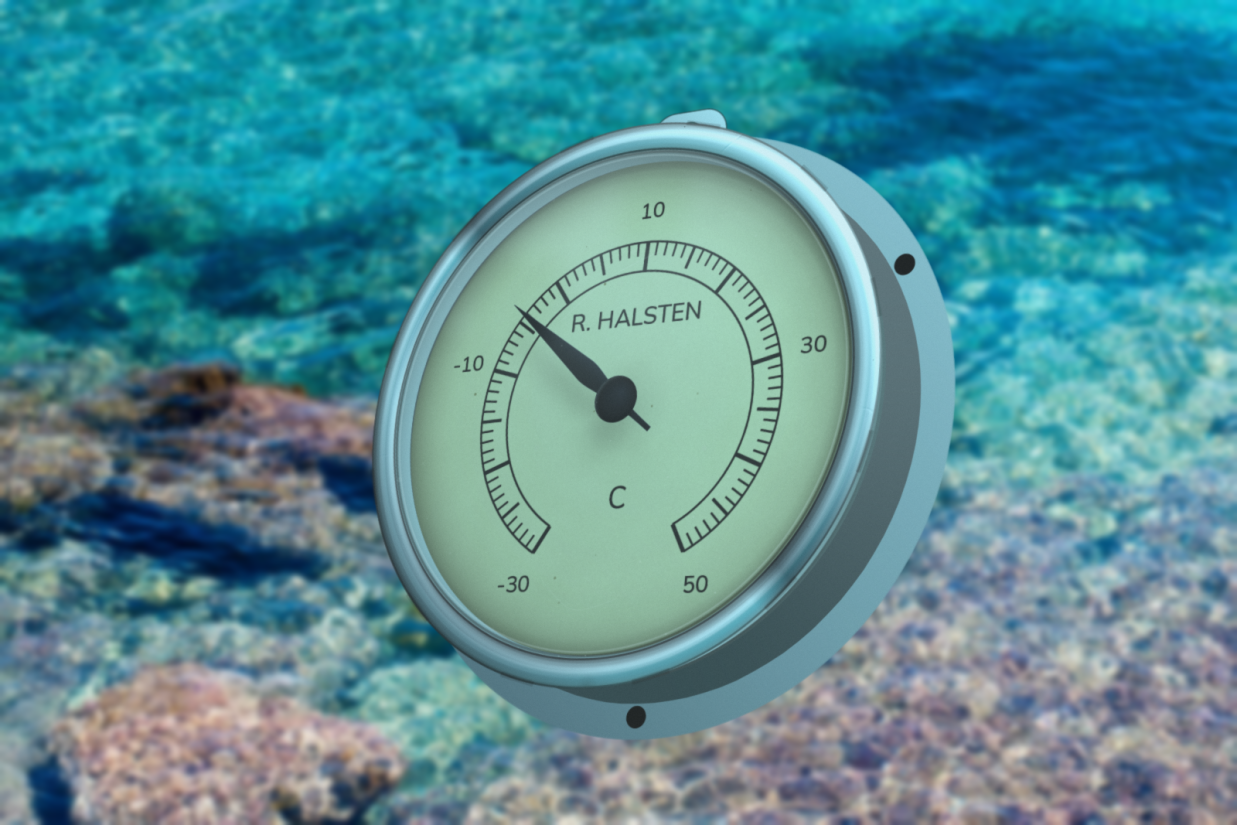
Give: -4 °C
